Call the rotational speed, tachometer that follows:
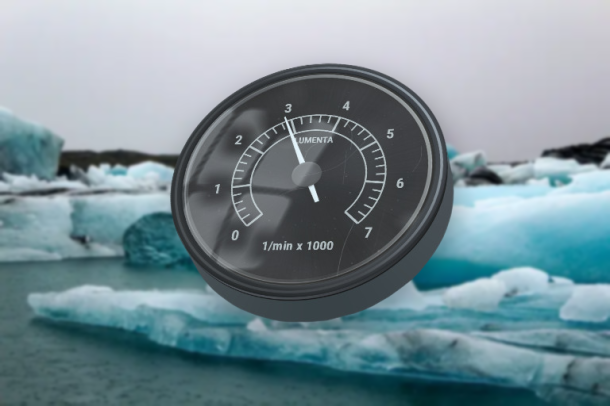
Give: 2900 rpm
